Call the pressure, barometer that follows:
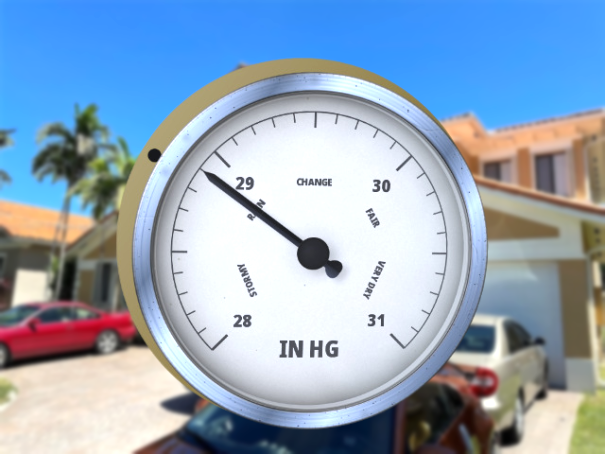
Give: 28.9 inHg
